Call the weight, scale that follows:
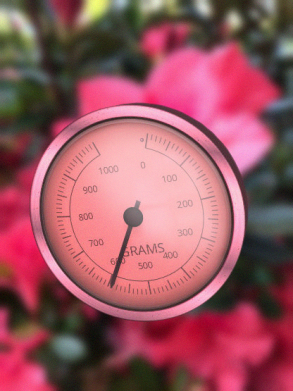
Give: 590 g
